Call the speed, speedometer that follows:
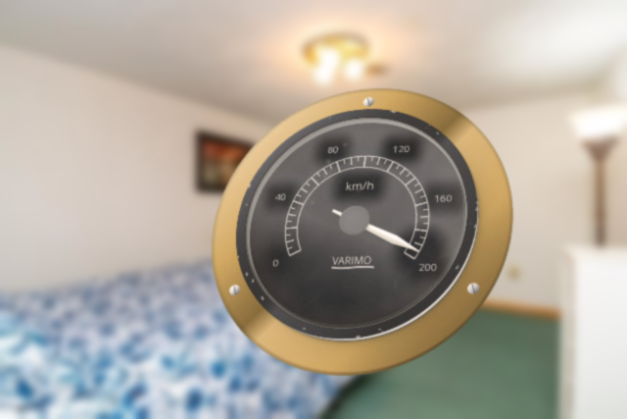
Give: 195 km/h
